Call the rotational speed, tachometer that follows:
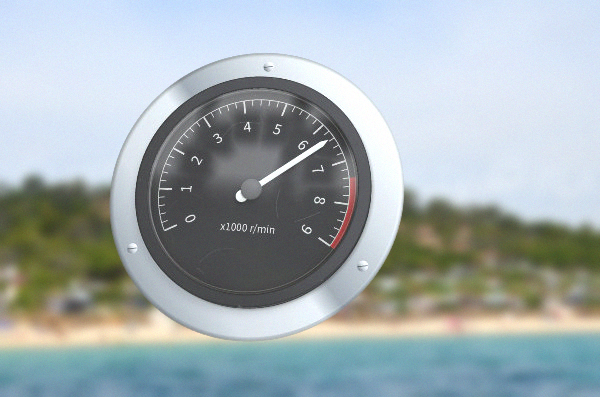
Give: 6400 rpm
